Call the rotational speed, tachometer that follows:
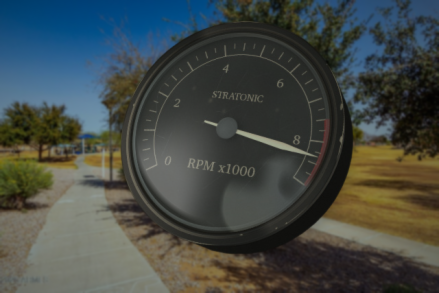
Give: 8375 rpm
